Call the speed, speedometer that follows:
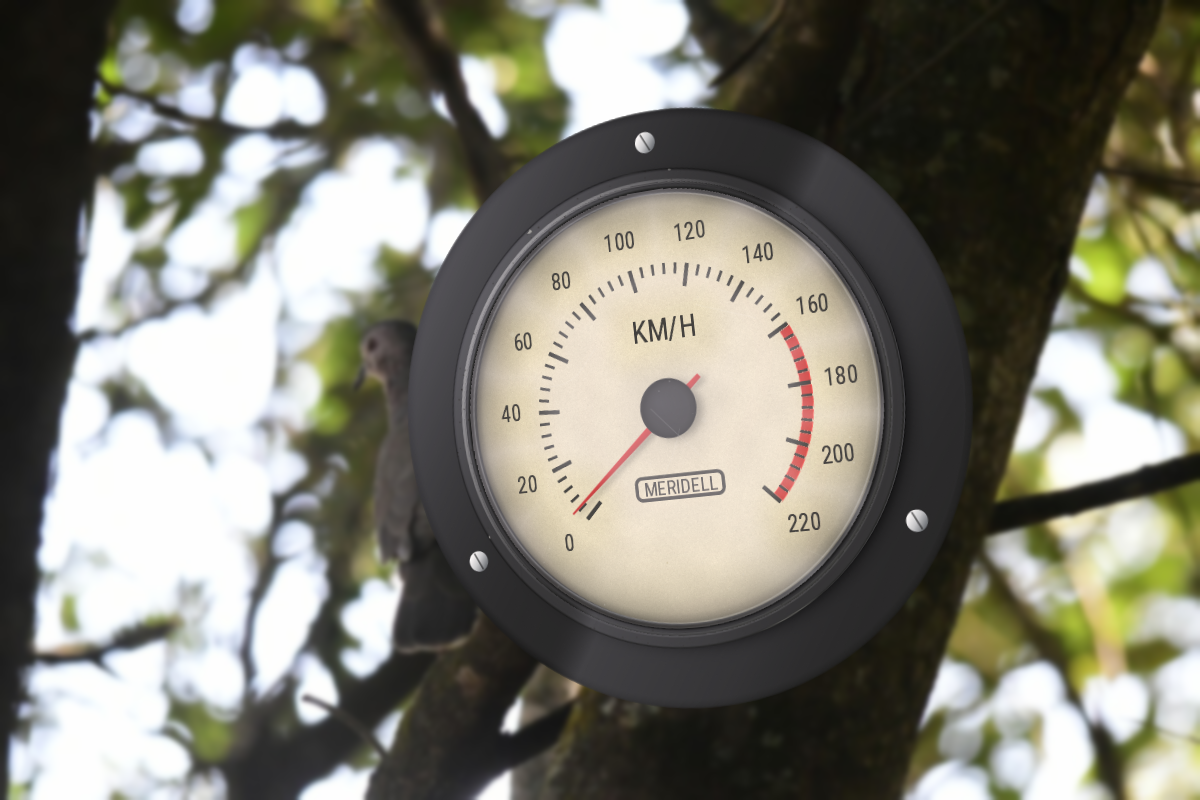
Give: 4 km/h
